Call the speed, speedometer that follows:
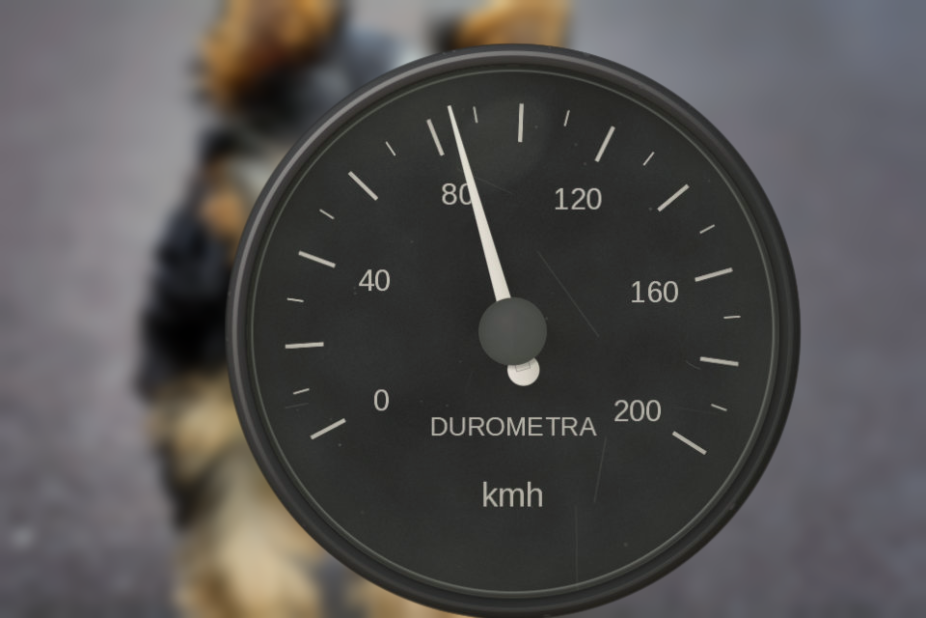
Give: 85 km/h
